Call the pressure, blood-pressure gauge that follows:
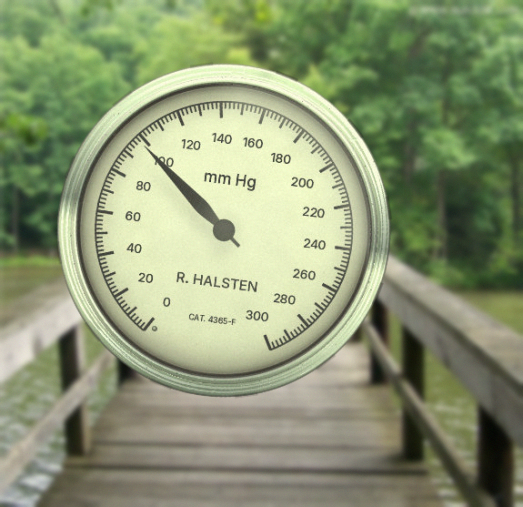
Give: 98 mmHg
